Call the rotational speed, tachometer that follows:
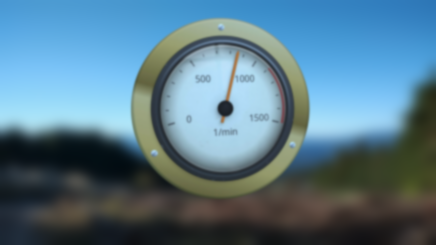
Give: 850 rpm
